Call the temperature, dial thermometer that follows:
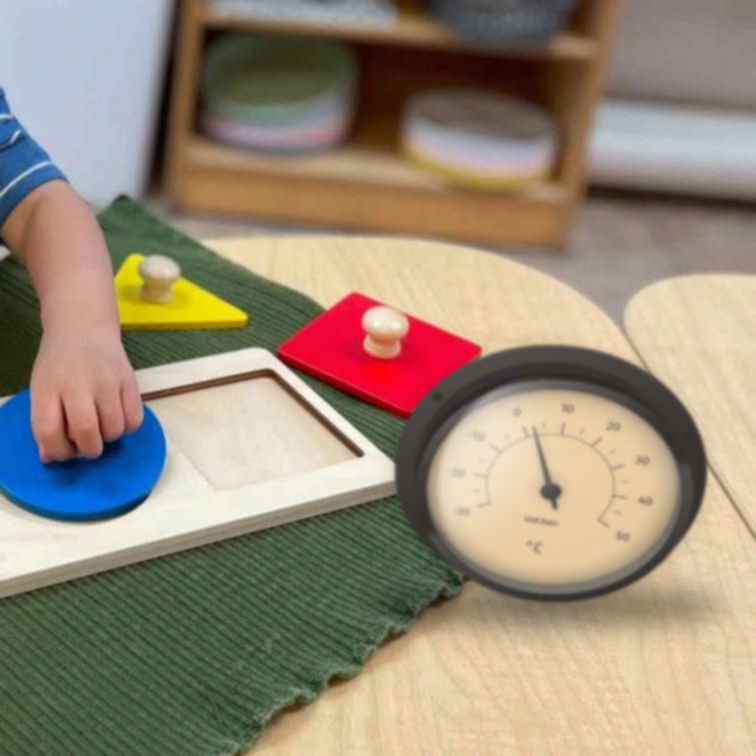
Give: 2.5 °C
